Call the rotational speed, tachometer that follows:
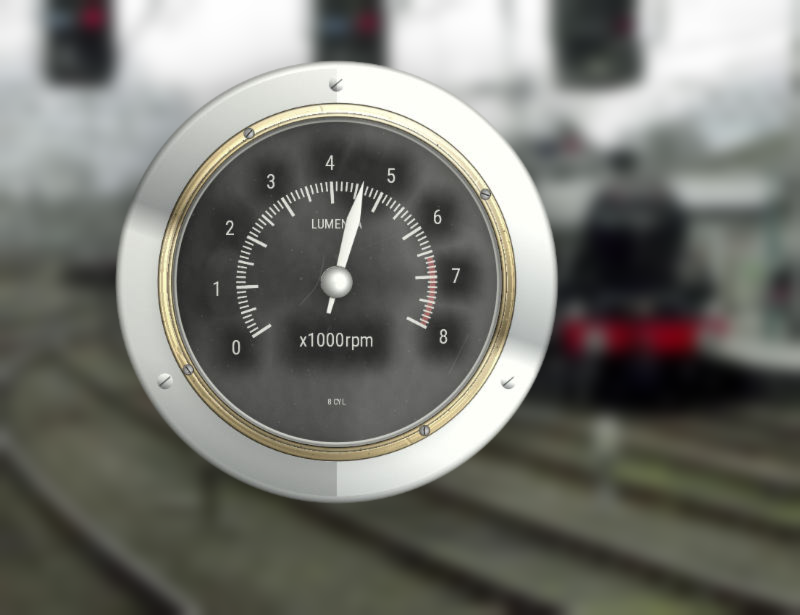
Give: 4600 rpm
